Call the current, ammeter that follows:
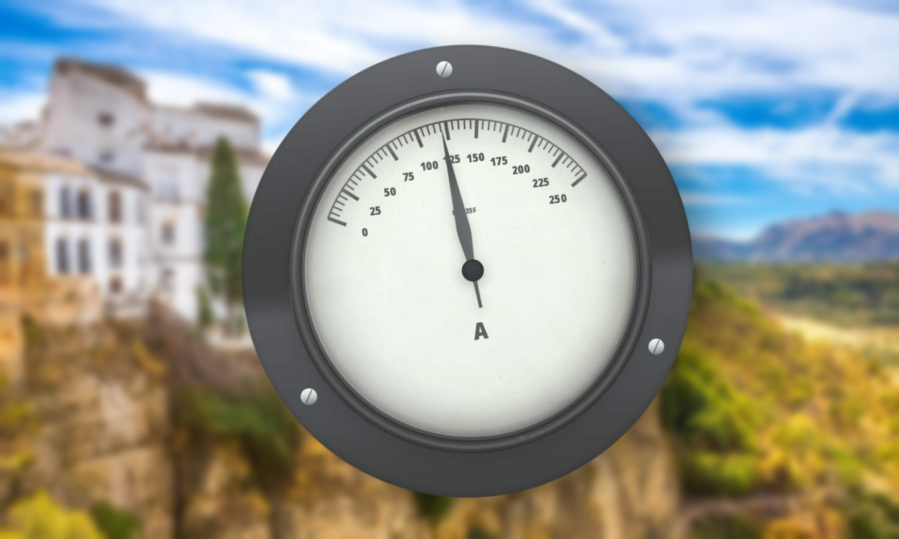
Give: 120 A
